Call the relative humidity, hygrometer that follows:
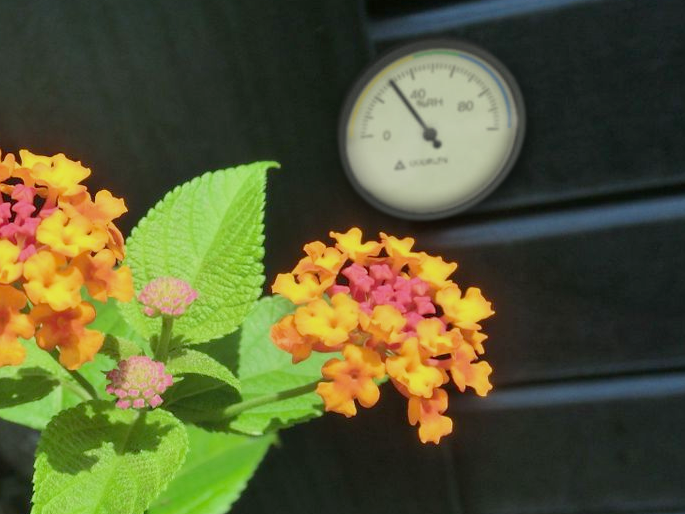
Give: 30 %
